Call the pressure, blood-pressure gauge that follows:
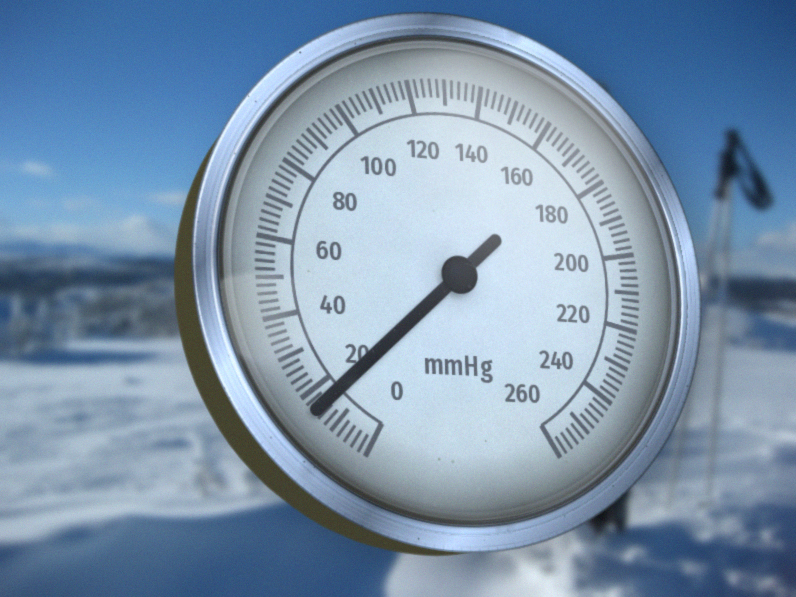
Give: 16 mmHg
